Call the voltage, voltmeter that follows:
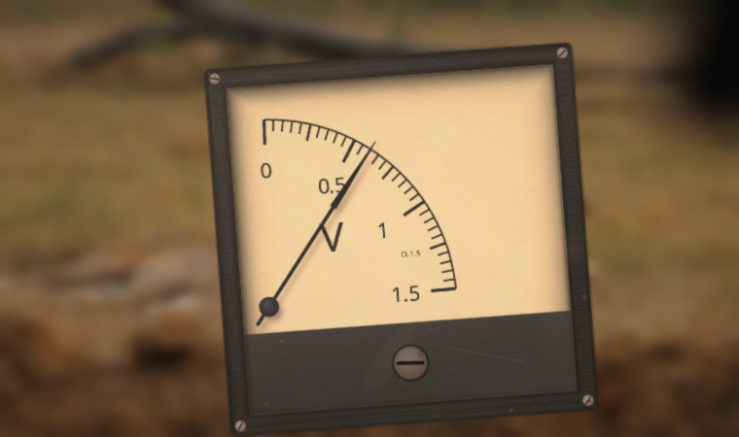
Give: 0.6 V
